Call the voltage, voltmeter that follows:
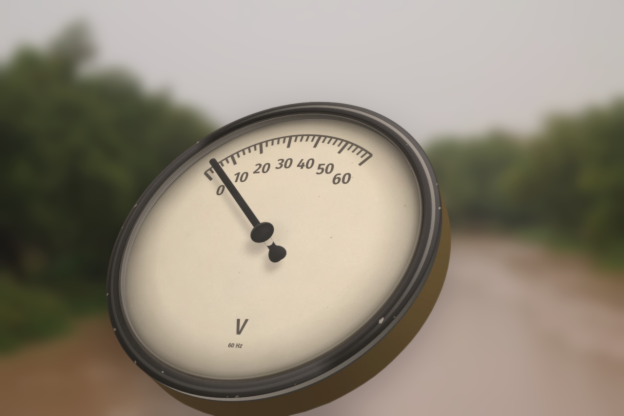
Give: 4 V
